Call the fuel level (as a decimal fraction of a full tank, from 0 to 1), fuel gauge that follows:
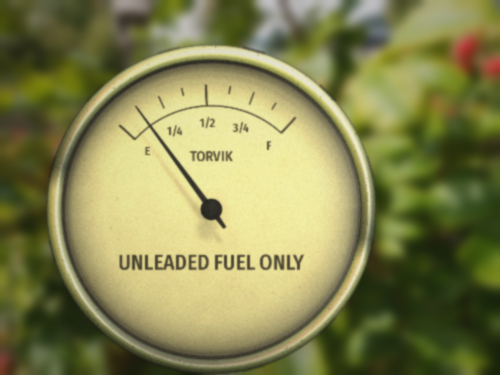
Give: 0.125
